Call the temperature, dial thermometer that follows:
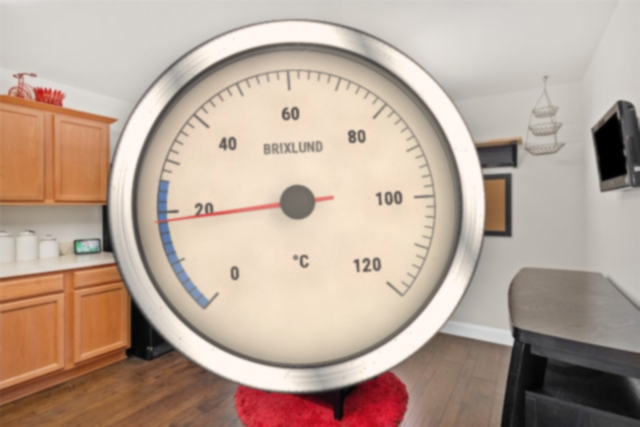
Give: 18 °C
